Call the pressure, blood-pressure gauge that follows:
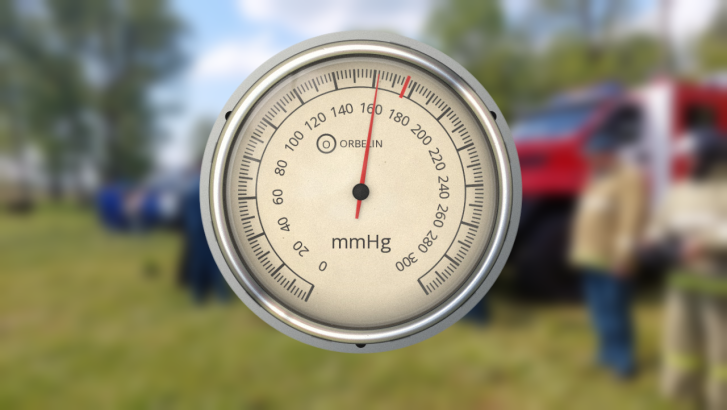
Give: 162 mmHg
